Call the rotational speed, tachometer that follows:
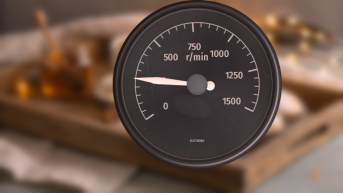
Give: 250 rpm
